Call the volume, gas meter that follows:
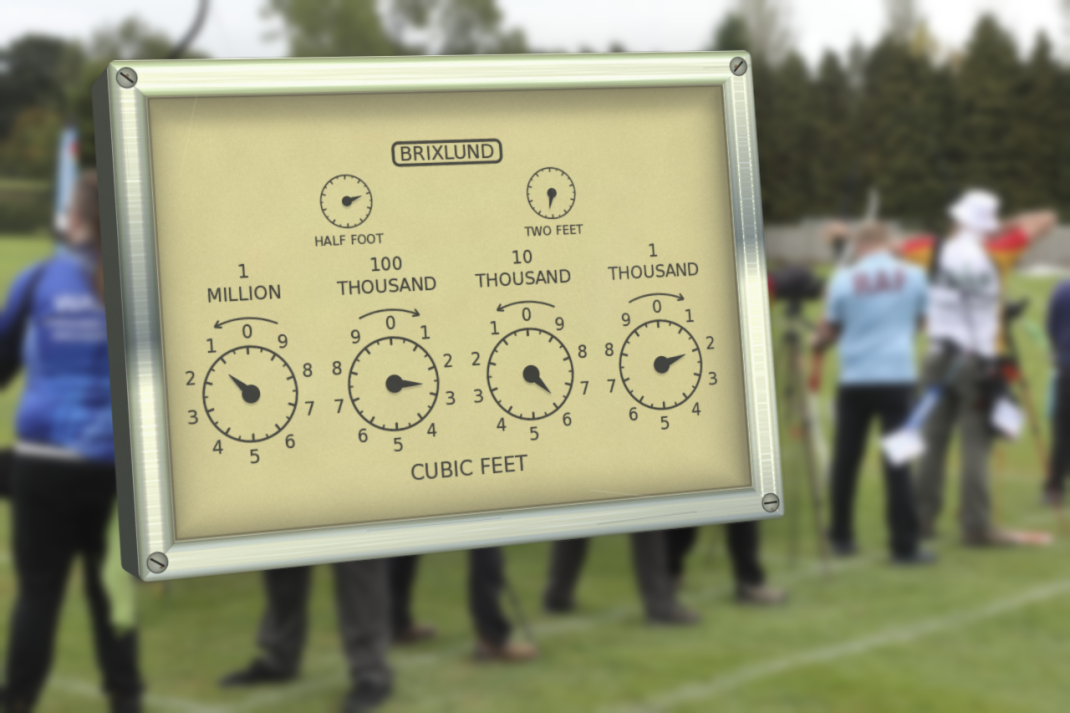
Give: 126200 ft³
